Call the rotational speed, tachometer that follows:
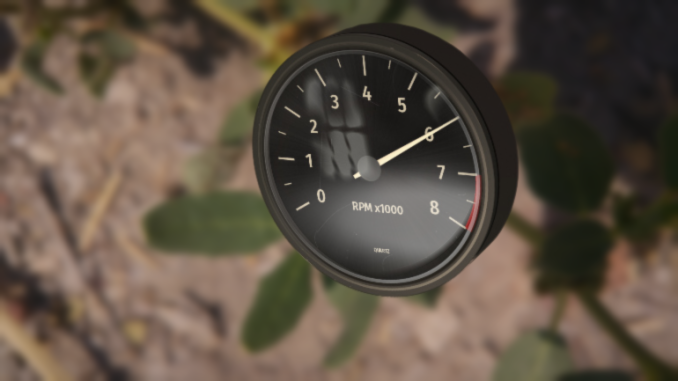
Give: 6000 rpm
